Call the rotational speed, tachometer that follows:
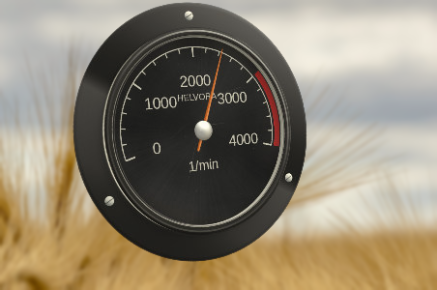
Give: 2400 rpm
